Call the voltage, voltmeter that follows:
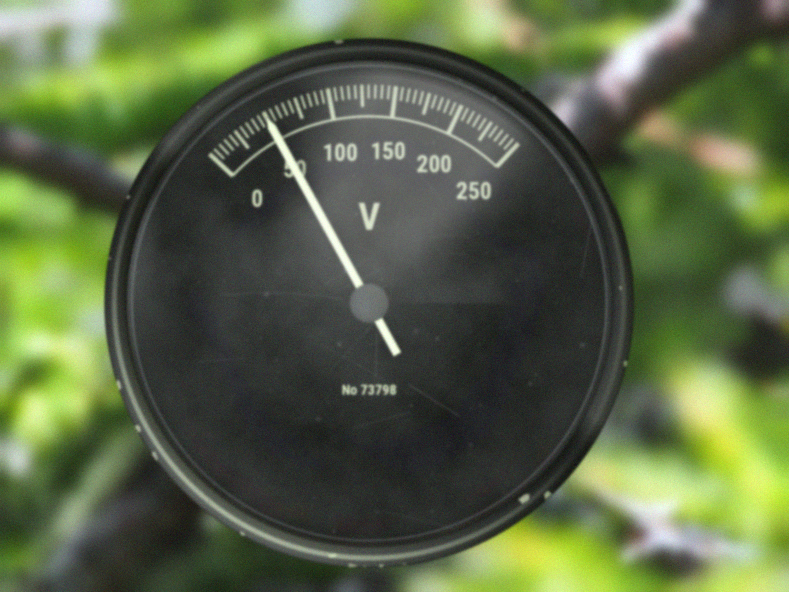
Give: 50 V
